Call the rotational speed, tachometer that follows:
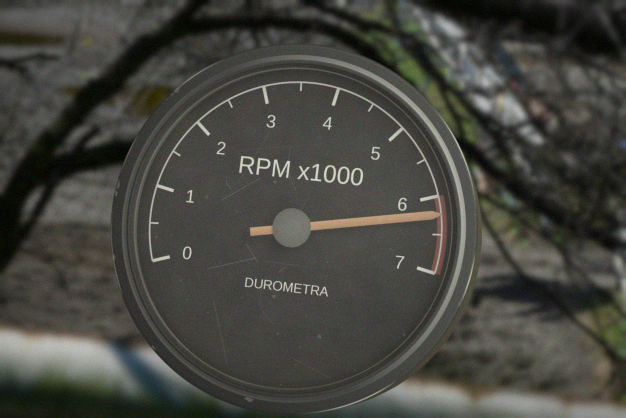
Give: 6250 rpm
